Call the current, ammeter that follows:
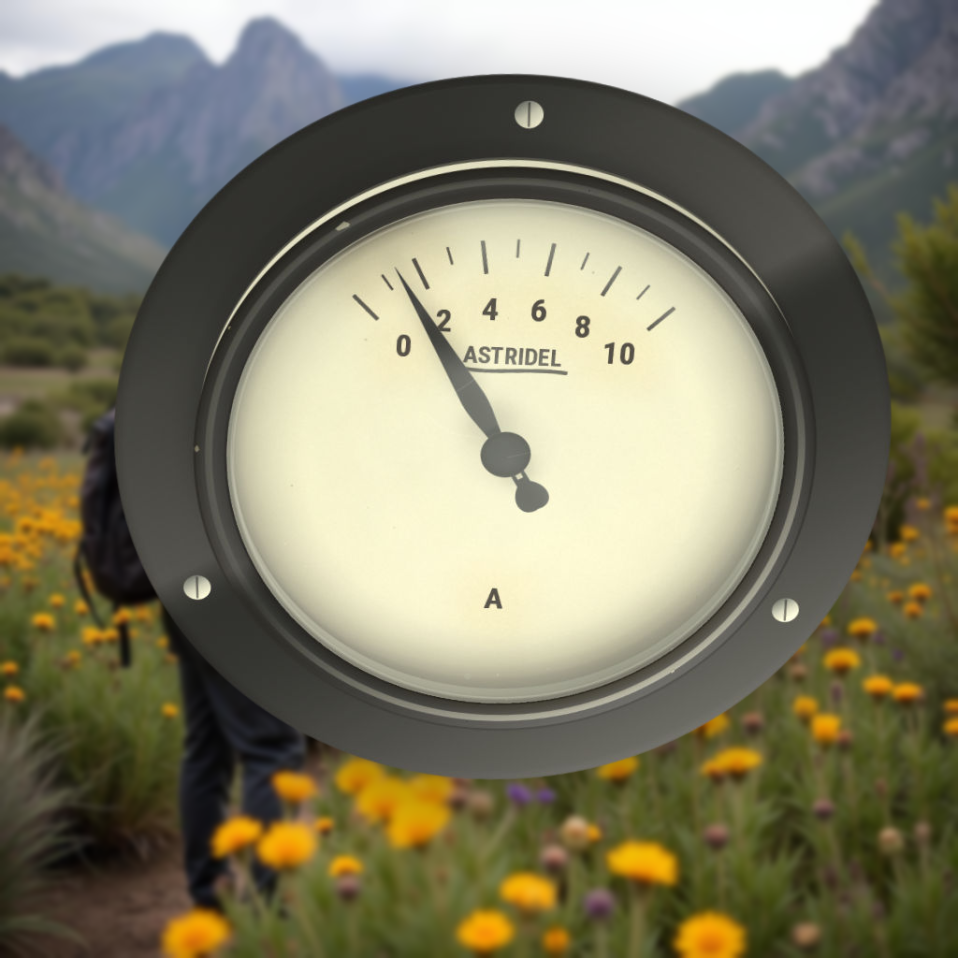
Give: 1.5 A
